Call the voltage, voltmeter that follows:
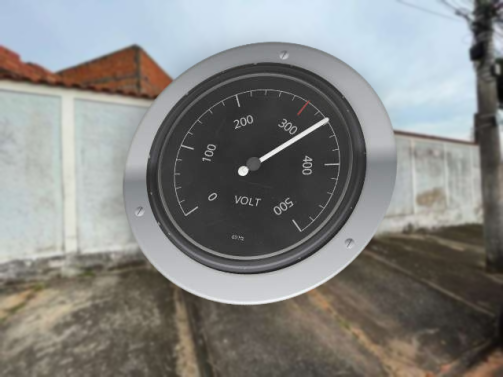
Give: 340 V
